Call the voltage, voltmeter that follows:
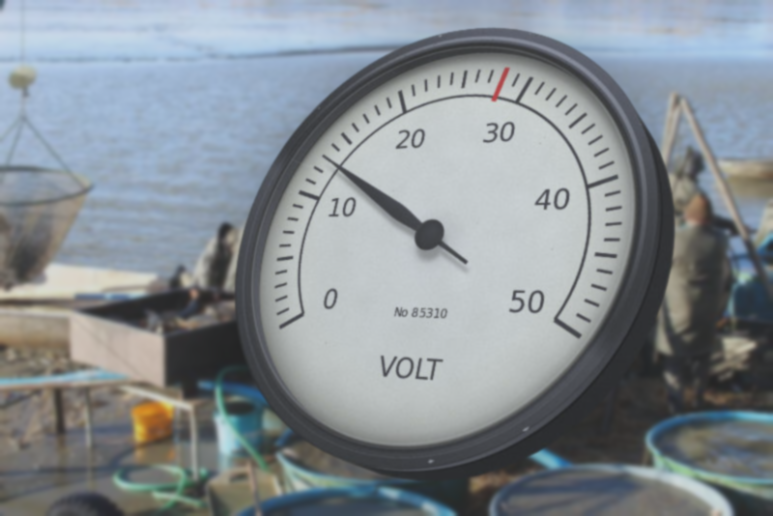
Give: 13 V
